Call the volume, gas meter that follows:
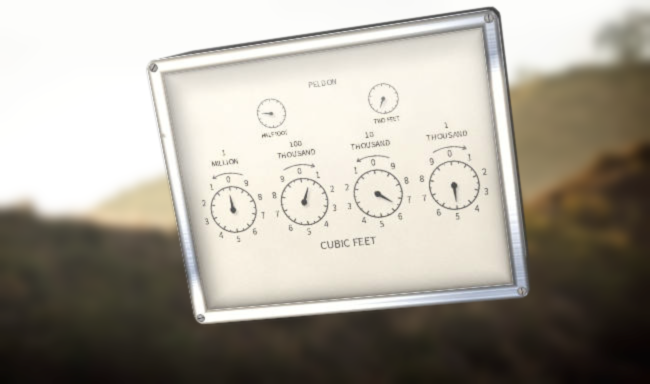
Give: 6500 ft³
